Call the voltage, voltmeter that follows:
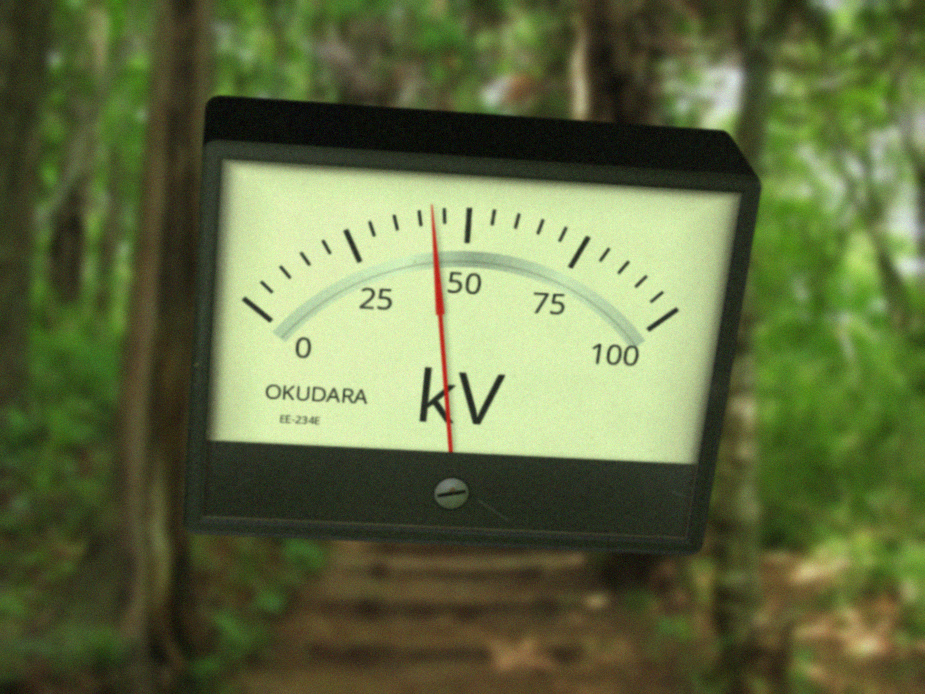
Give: 42.5 kV
